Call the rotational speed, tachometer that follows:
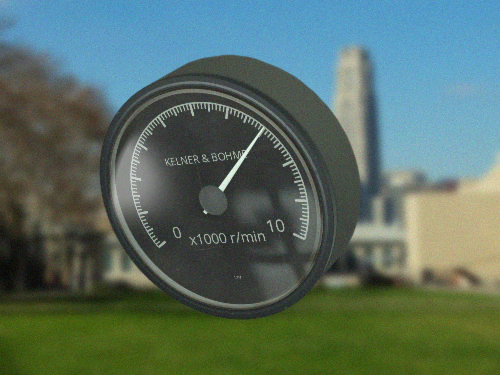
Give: 7000 rpm
